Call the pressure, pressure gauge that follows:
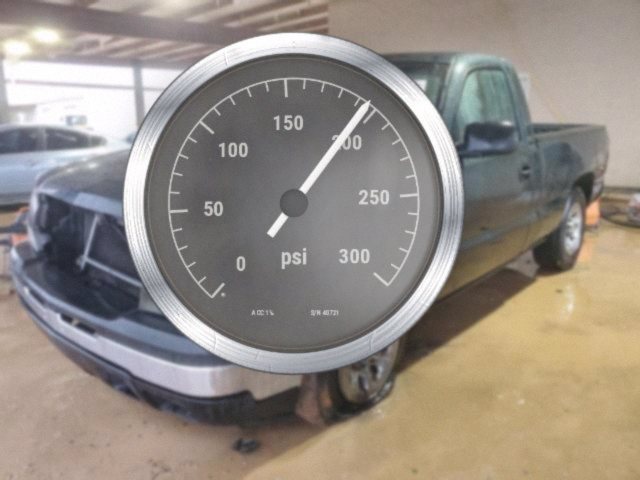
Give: 195 psi
